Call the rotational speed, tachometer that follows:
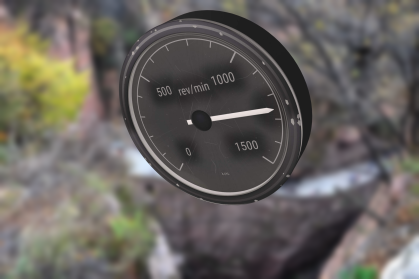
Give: 1250 rpm
